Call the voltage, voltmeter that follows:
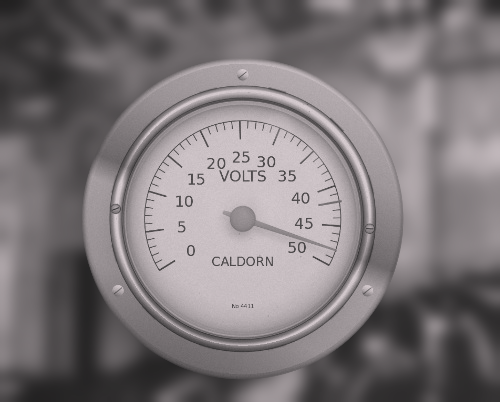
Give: 48 V
